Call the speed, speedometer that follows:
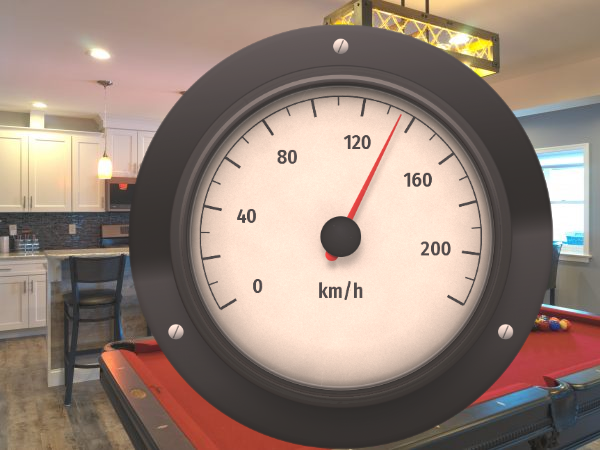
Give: 135 km/h
